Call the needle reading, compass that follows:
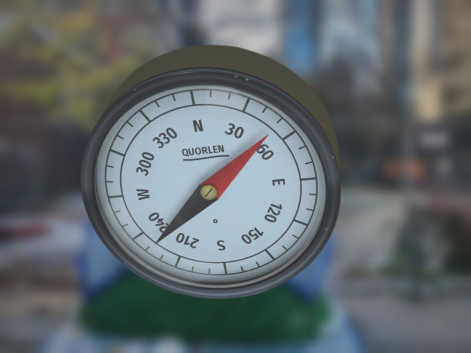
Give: 50 °
